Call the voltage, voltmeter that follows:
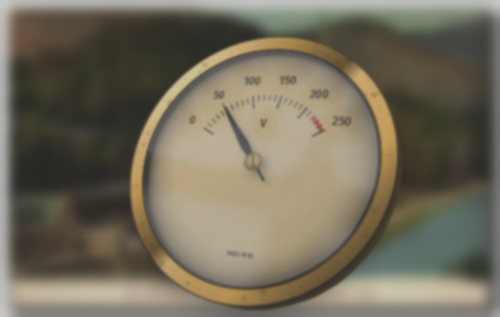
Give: 50 V
